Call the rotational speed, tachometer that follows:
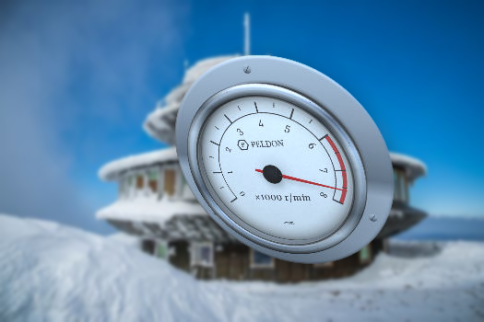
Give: 7500 rpm
